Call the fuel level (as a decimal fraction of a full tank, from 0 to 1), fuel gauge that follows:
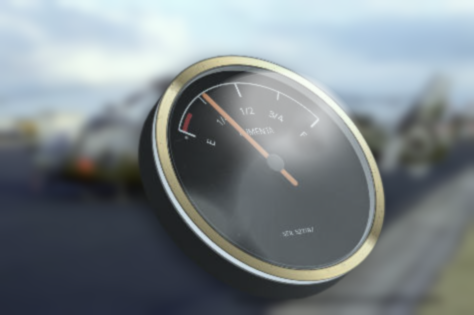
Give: 0.25
